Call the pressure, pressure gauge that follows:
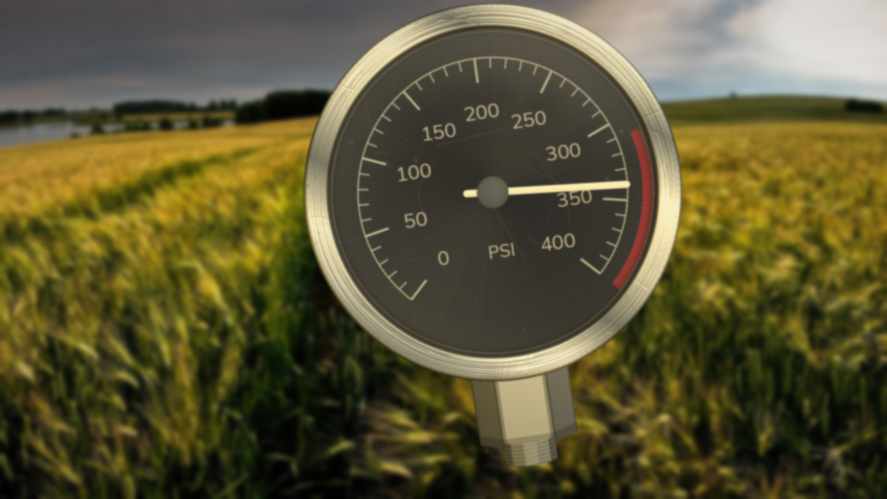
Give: 340 psi
